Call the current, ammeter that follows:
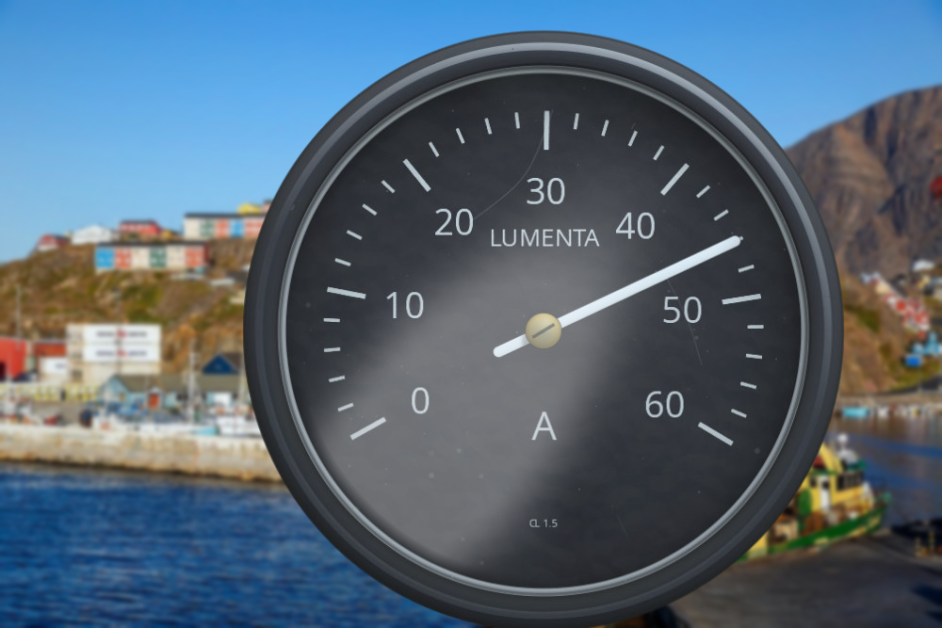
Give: 46 A
